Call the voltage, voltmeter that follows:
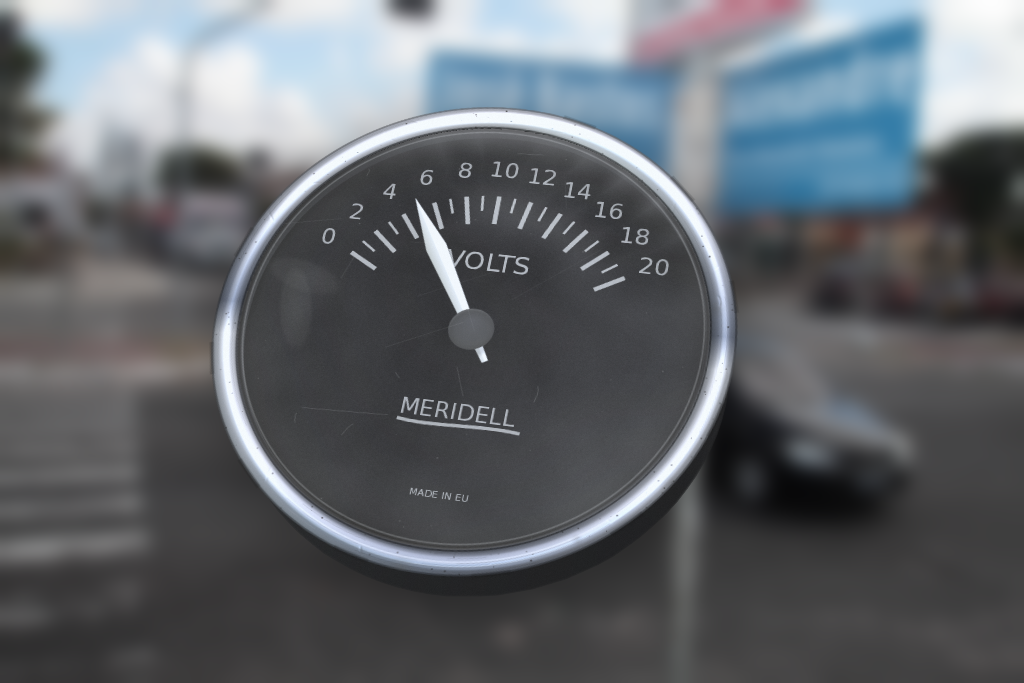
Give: 5 V
